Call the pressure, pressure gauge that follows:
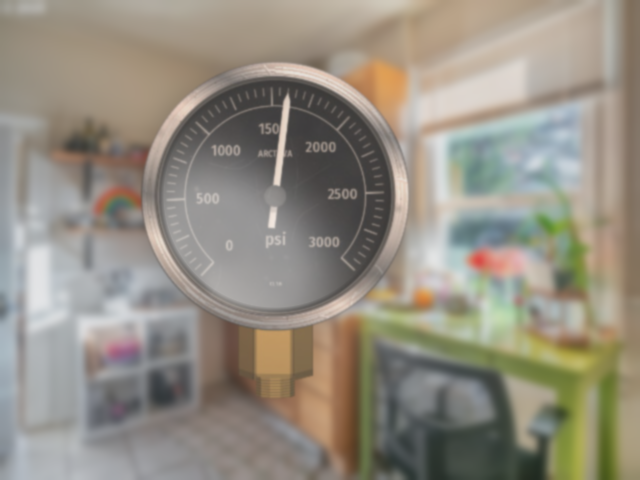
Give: 1600 psi
